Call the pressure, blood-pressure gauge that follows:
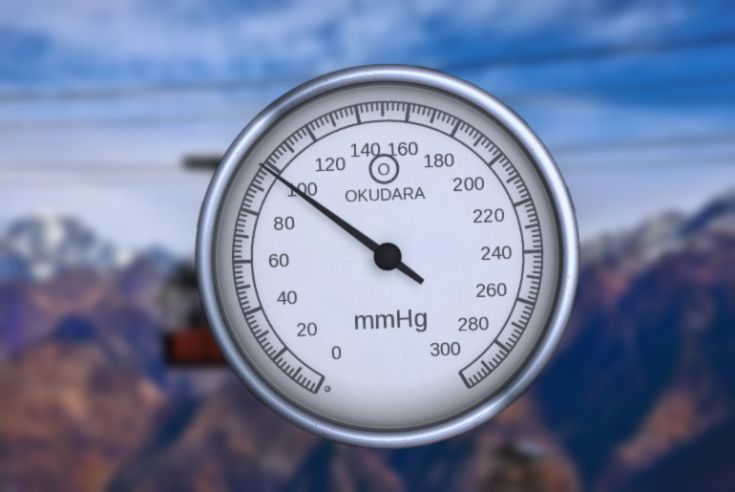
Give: 98 mmHg
